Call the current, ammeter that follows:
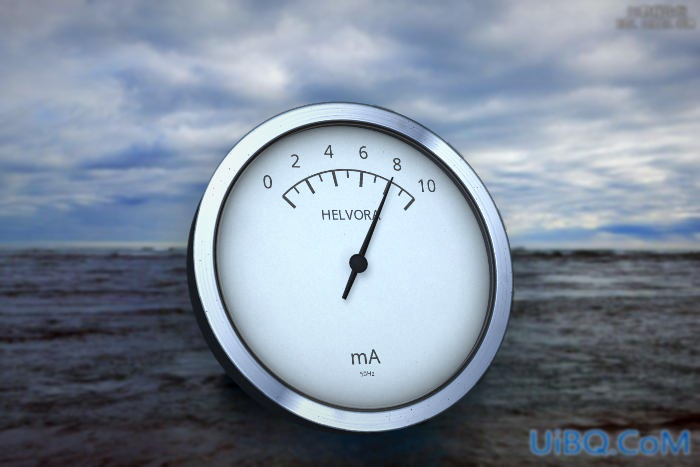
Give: 8 mA
